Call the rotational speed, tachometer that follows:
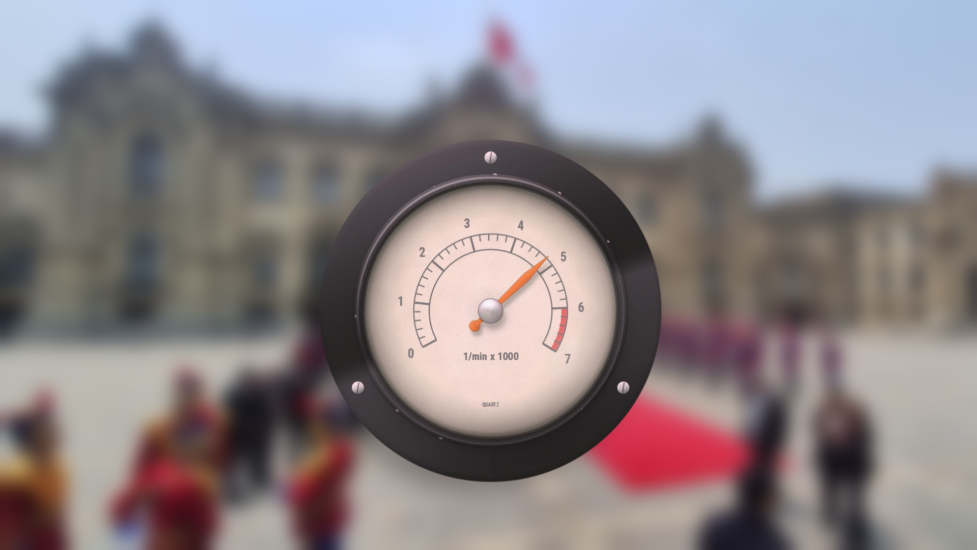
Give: 4800 rpm
